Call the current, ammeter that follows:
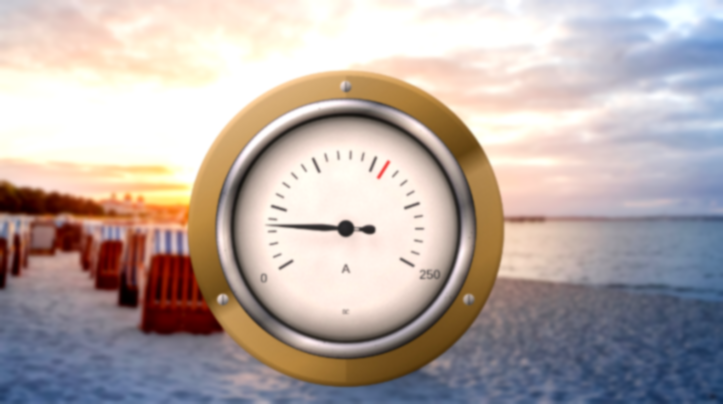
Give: 35 A
